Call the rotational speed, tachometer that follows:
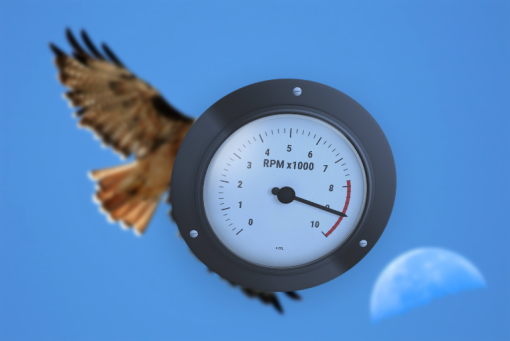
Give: 9000 rpm
